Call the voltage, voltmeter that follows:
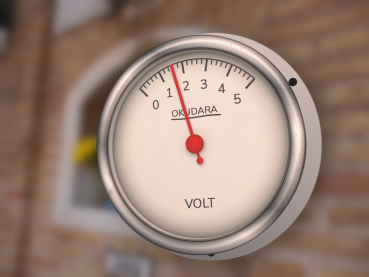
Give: 1.6 V
